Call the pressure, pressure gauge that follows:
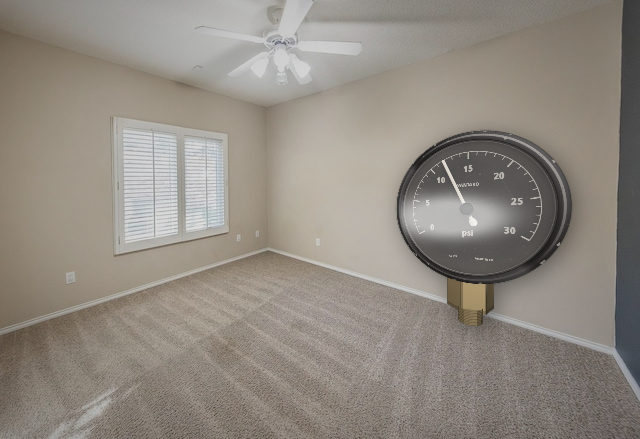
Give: 12 psi
